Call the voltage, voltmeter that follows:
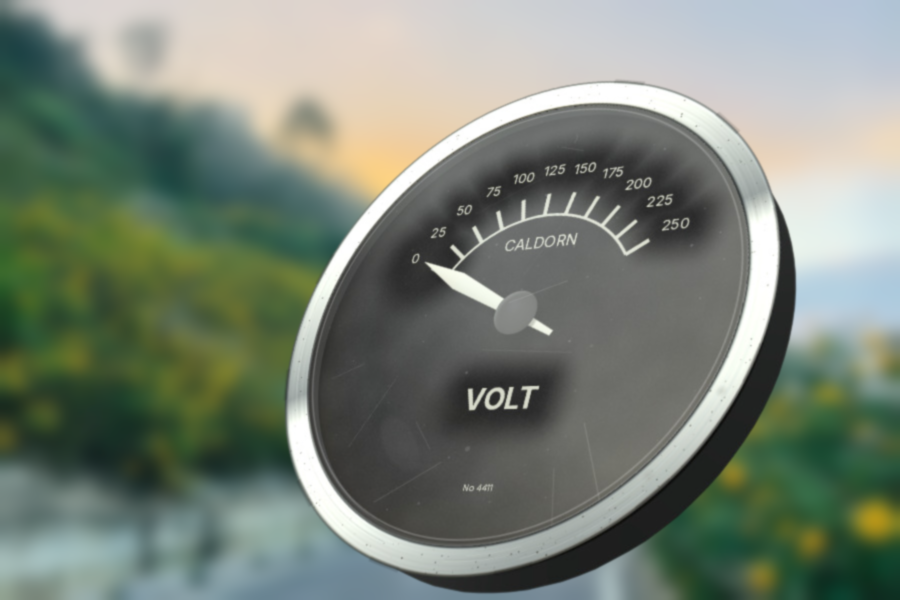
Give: 0 V
